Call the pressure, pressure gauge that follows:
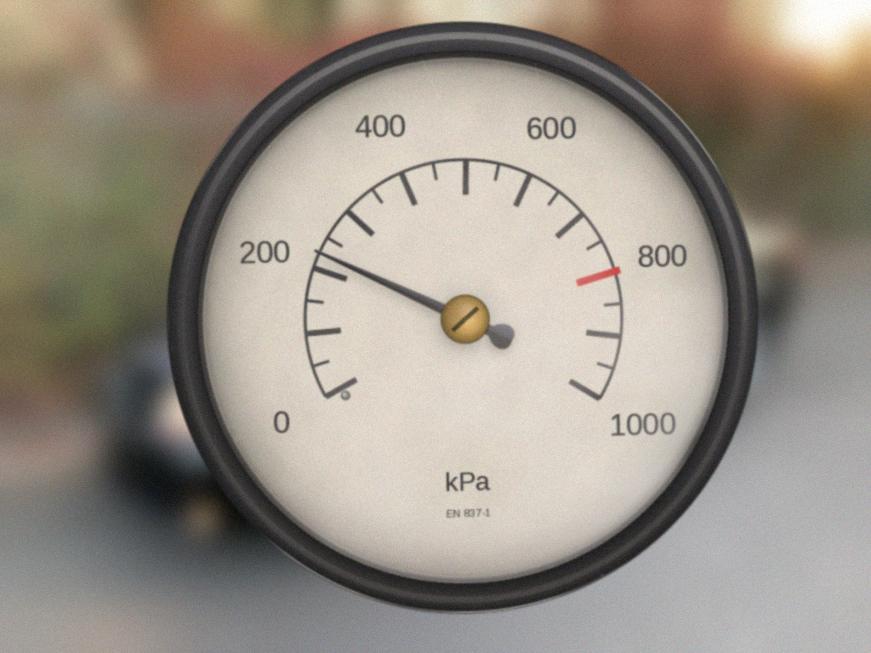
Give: 225 kPa
